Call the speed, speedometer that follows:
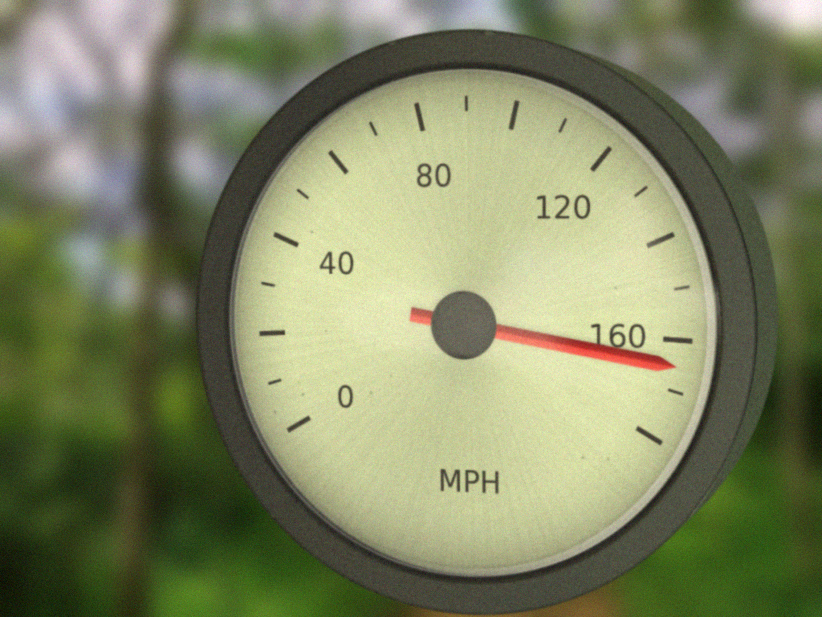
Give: 165 mph
